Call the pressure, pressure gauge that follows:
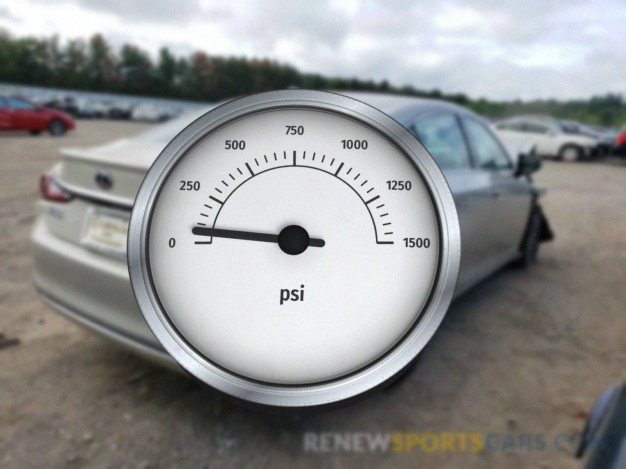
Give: 50 psi
